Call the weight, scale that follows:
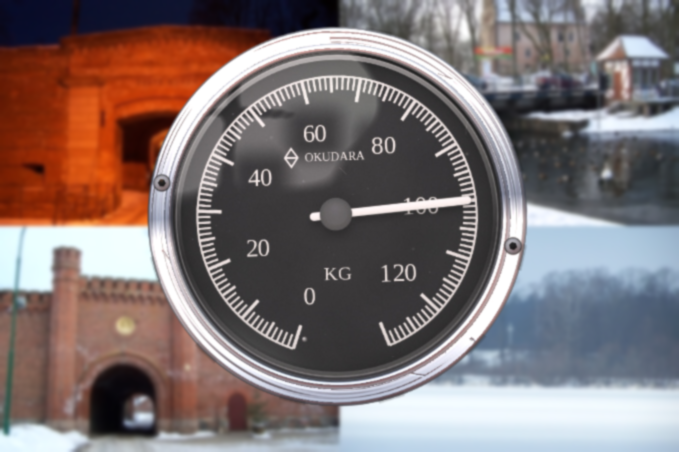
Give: 100 kg
